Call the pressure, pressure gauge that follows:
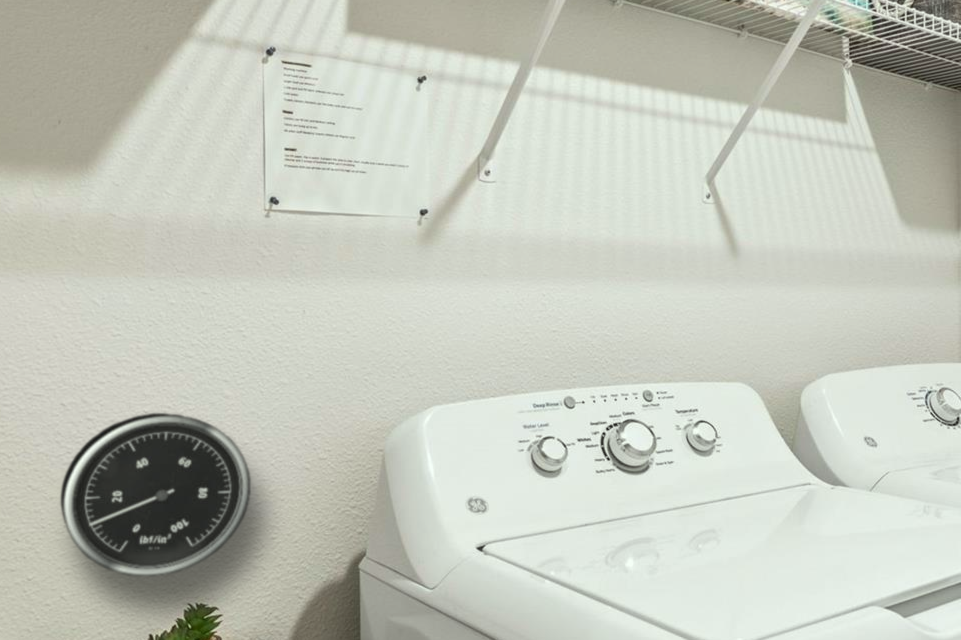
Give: 12 psi
